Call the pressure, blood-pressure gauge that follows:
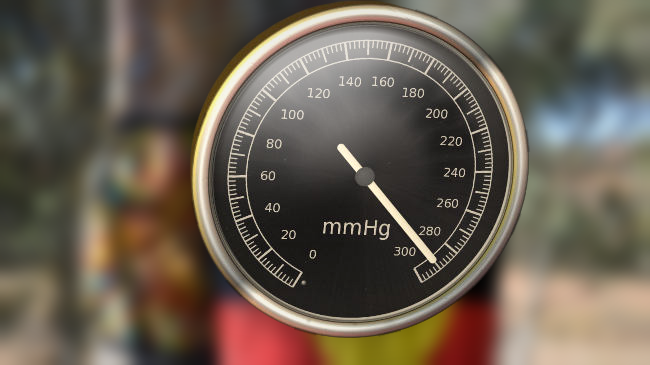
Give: 290 mmHg
